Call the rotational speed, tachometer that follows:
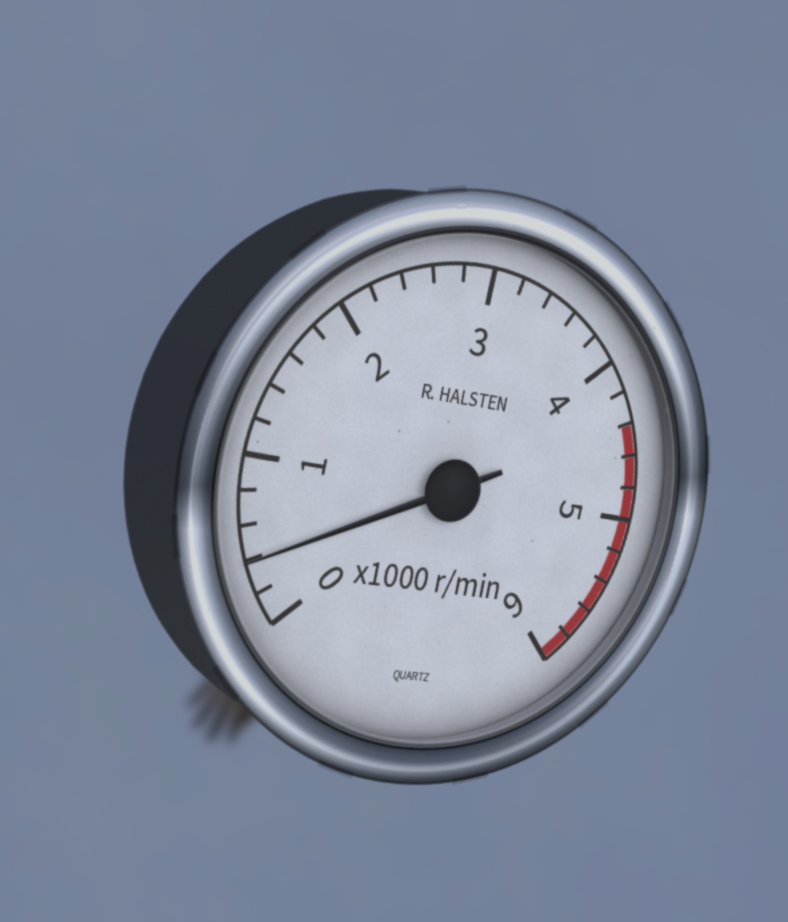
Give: 400 rpm
